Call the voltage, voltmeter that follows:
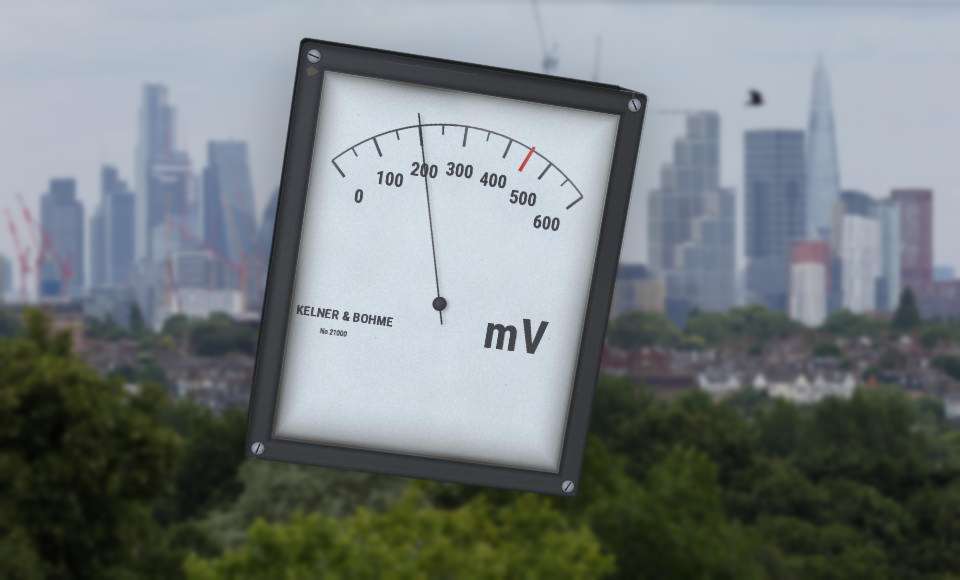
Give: 200 mV
